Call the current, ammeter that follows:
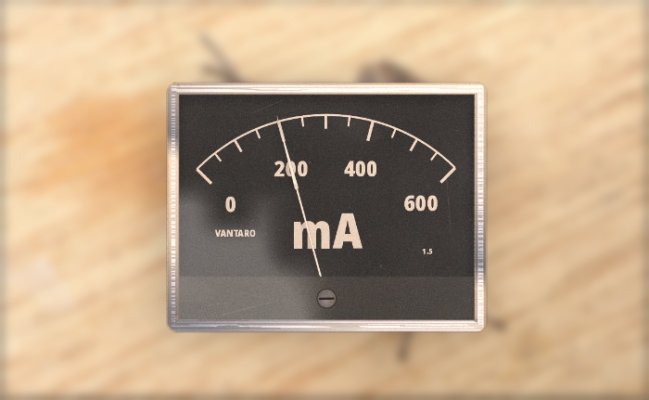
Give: 200 mA
